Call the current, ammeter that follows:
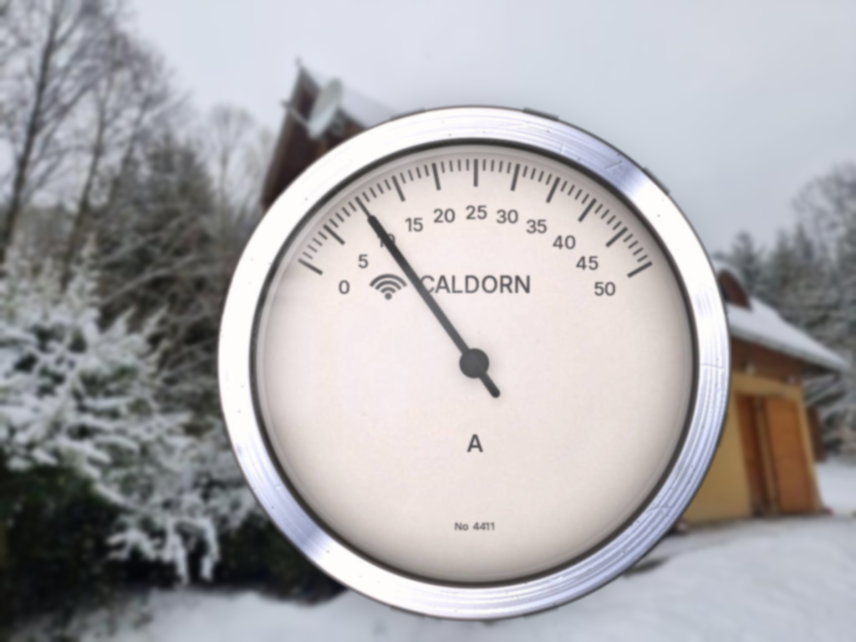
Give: 10 A
